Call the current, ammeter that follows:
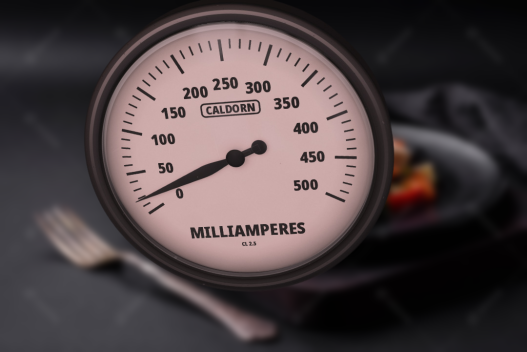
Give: 20 mA
